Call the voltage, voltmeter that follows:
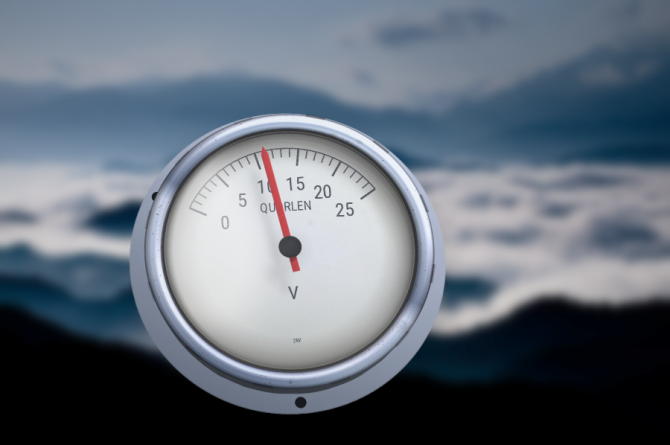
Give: 11 V
